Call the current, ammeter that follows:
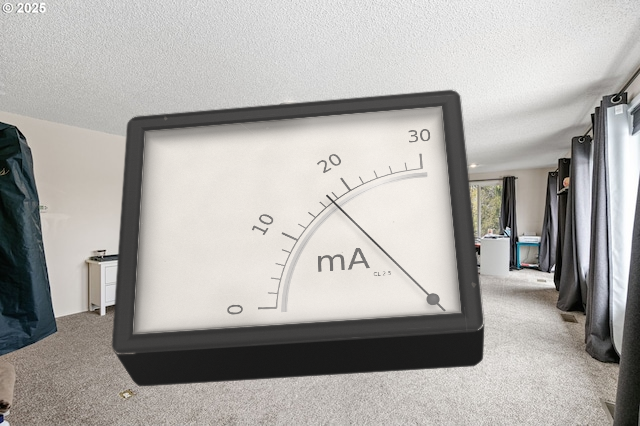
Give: 17 mA
